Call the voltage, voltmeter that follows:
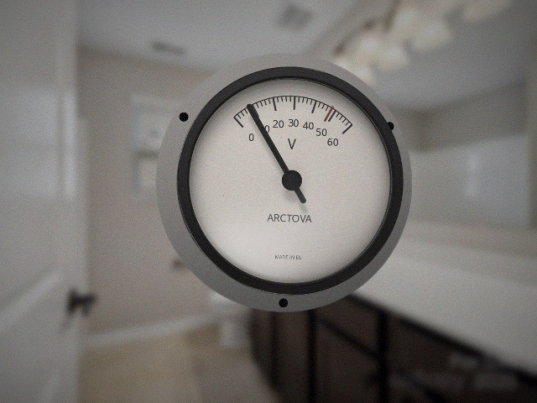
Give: 8 V
